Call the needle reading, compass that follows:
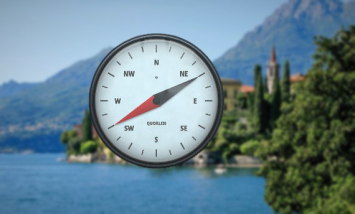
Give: 240 °
